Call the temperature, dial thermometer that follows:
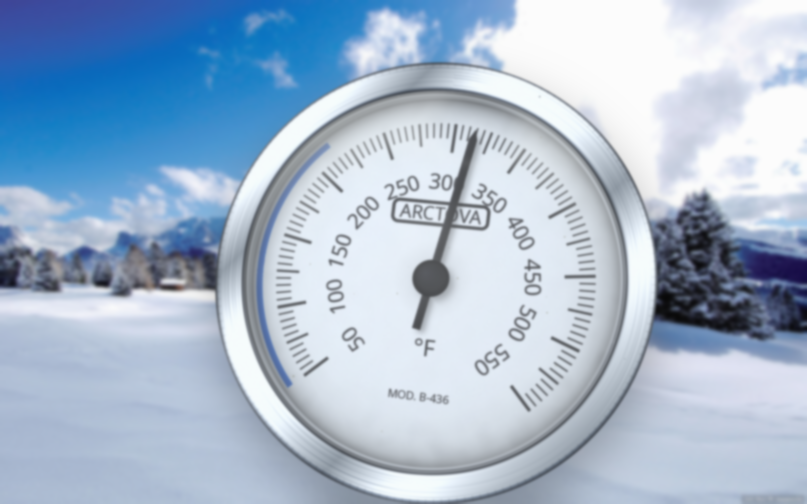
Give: 315 °F
